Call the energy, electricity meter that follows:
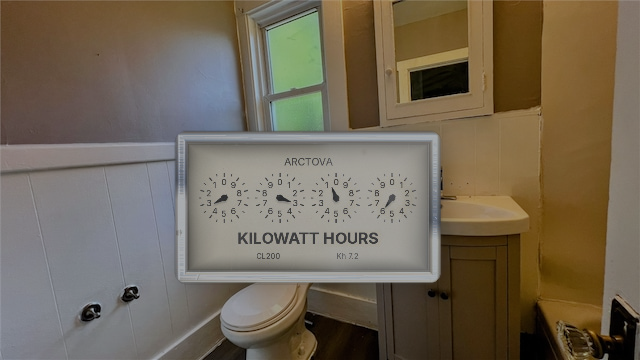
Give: 3306 kWh
